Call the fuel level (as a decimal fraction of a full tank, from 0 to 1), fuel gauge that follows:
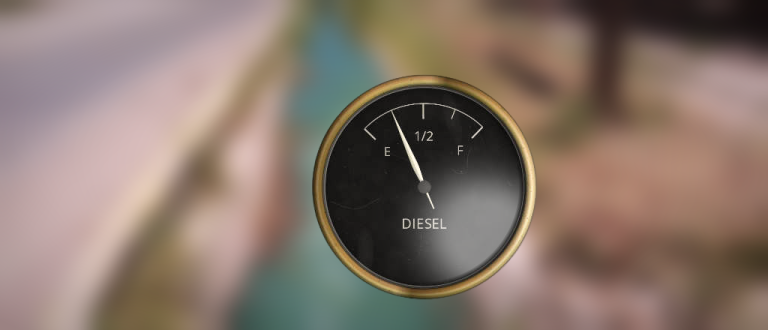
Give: 0.25
